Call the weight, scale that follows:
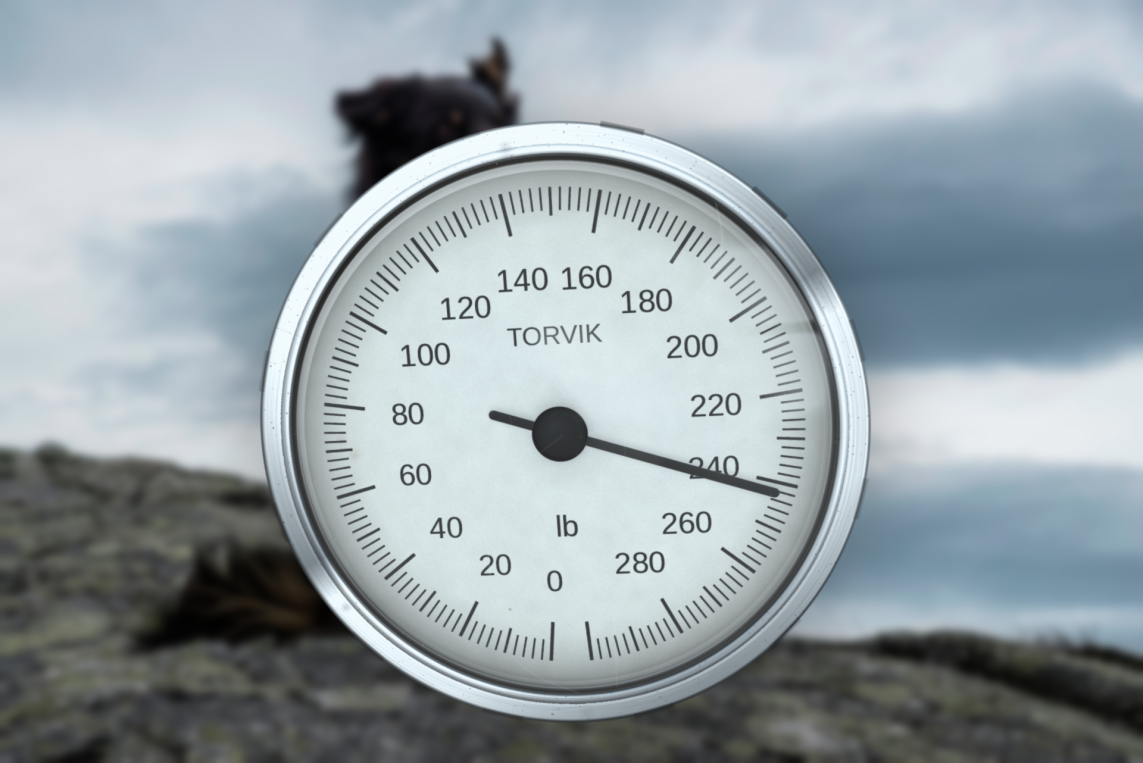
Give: 242 lb
